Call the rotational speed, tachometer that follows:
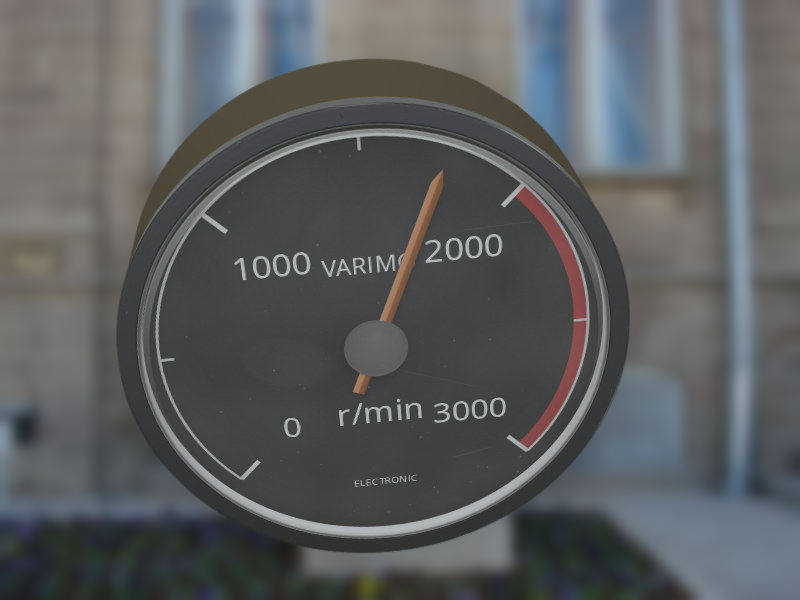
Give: 1750 rpm
